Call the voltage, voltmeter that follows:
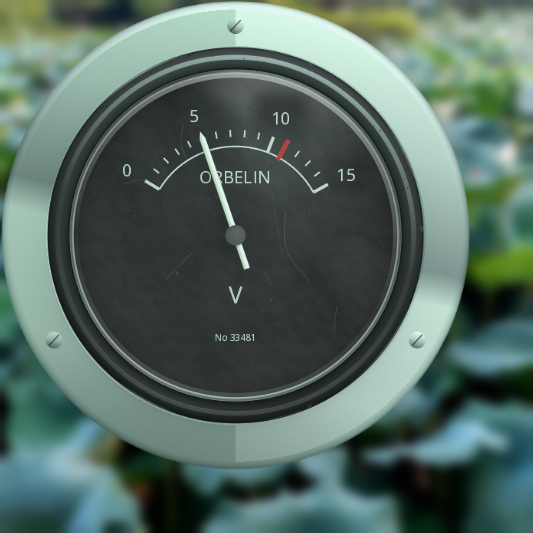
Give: 5 V
